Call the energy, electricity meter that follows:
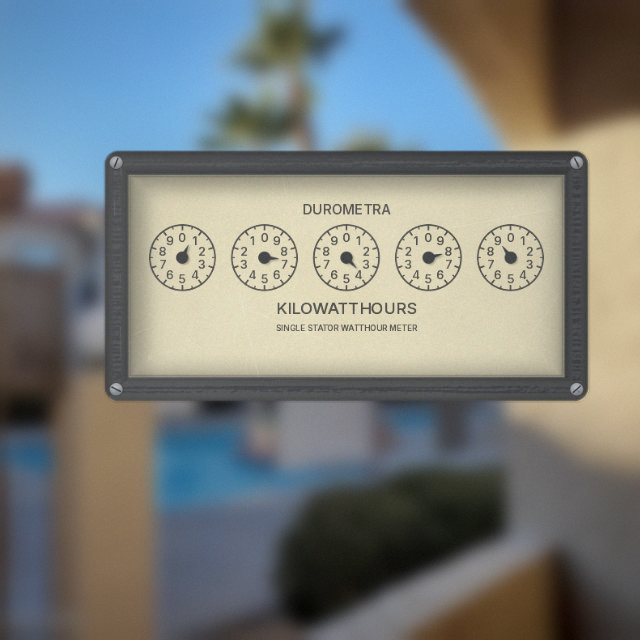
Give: 7379 kWh
